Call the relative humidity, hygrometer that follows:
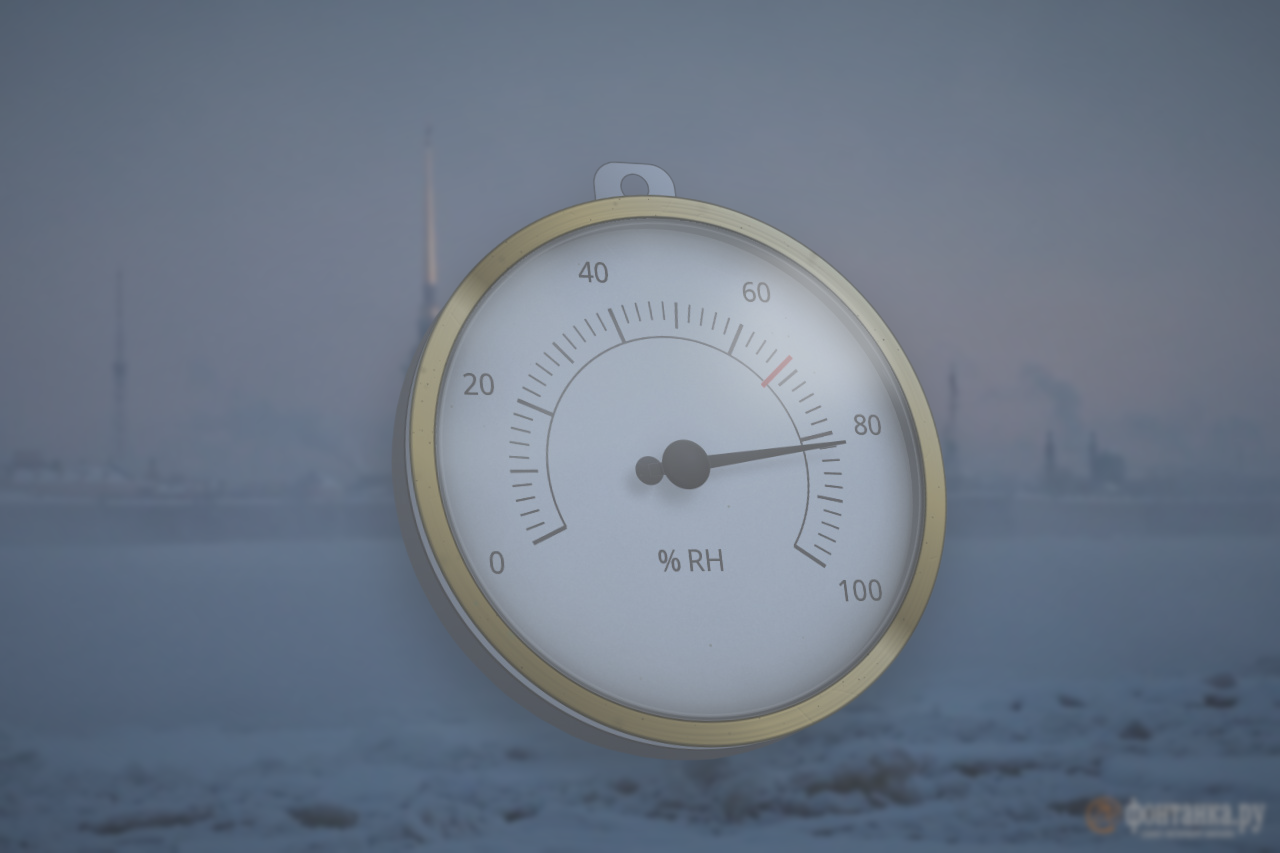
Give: 82 %
